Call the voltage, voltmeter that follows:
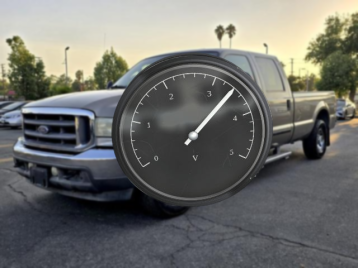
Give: 3.4 V
